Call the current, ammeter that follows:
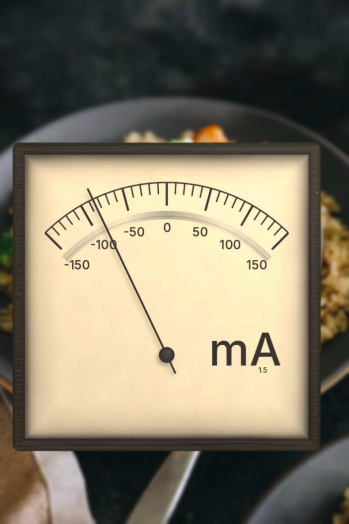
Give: -85 mA
